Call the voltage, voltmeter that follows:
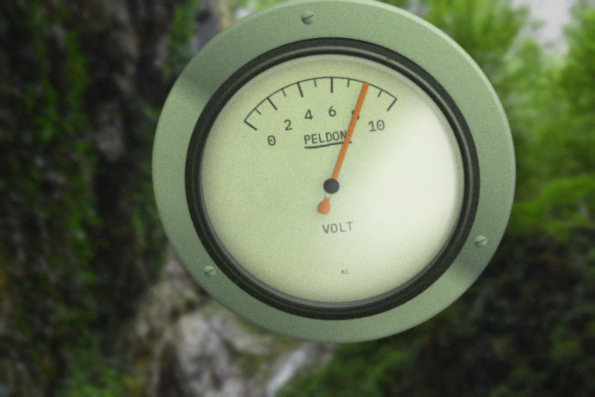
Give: 8 V
